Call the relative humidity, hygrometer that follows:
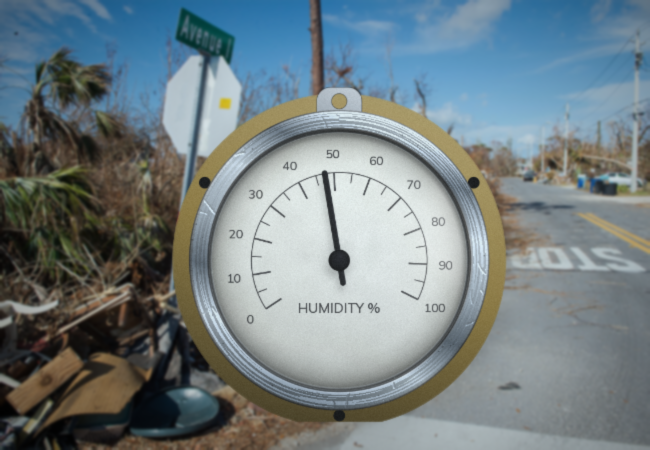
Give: 47.5 %
